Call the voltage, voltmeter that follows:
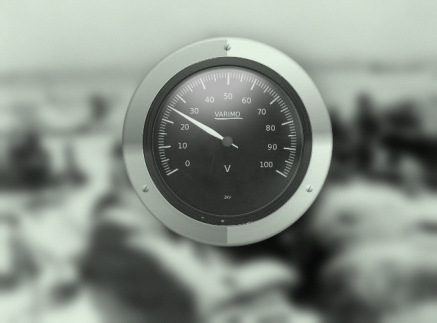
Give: 25 V
